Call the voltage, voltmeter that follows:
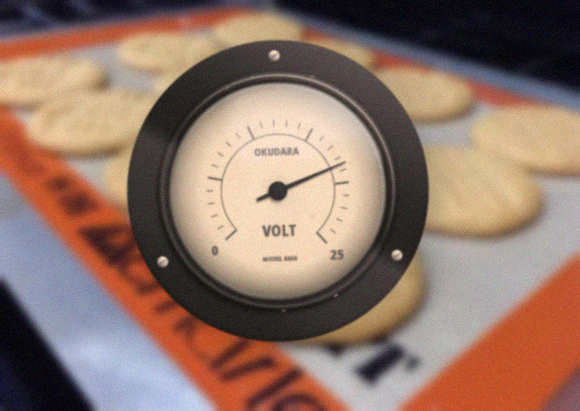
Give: 18.5 V
